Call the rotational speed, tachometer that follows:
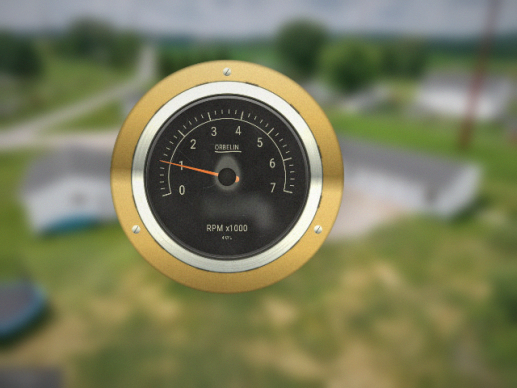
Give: 1000 rpm
